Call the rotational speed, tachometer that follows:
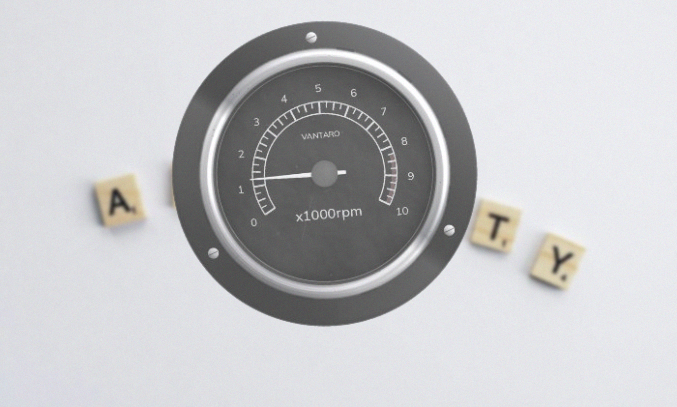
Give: 1250 rpm
